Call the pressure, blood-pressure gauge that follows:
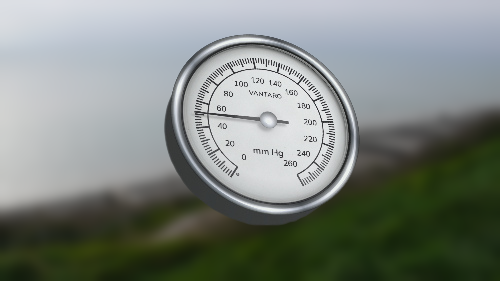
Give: 50 mmHg
